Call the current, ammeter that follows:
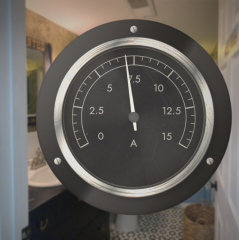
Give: 7 A
